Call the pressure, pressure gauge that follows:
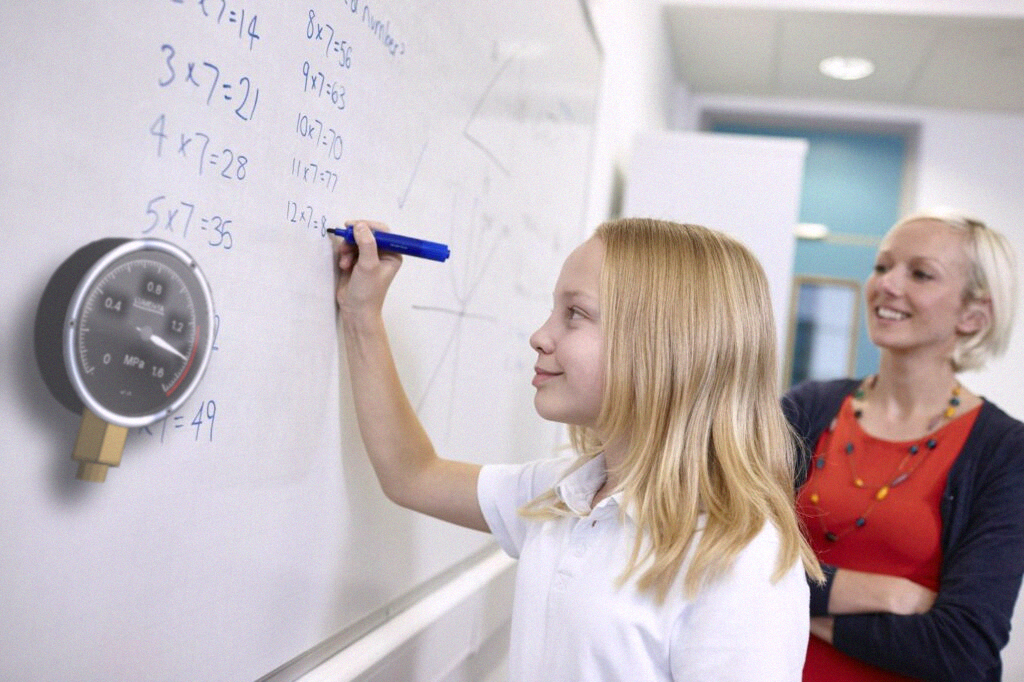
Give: 1.4 MPa
